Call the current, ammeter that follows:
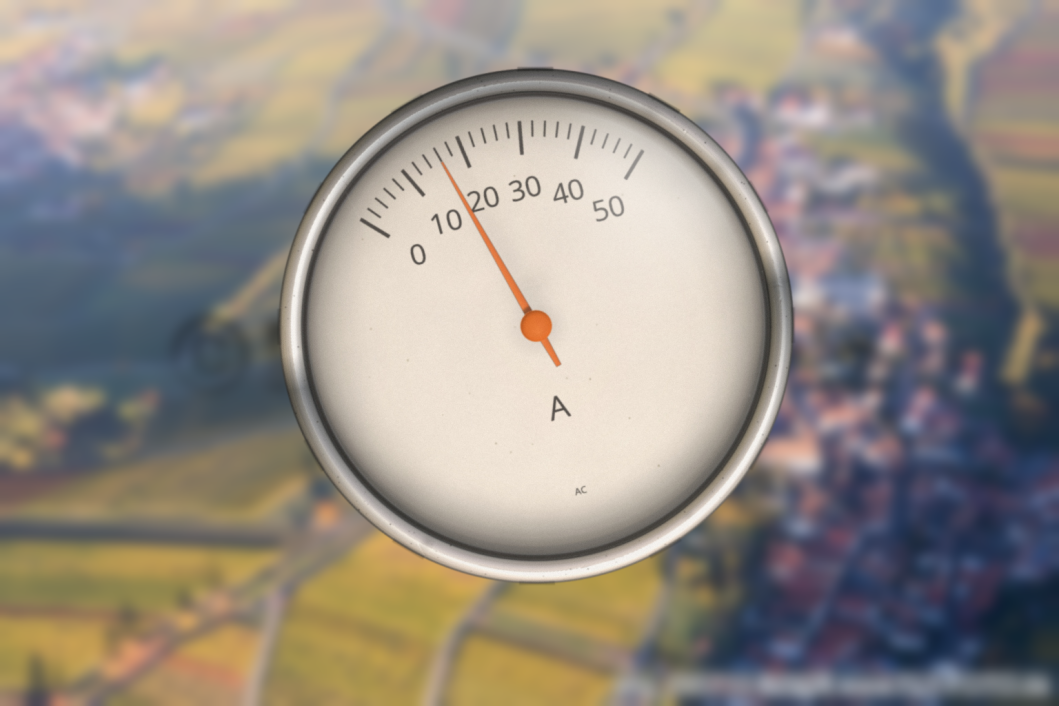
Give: 16 A
